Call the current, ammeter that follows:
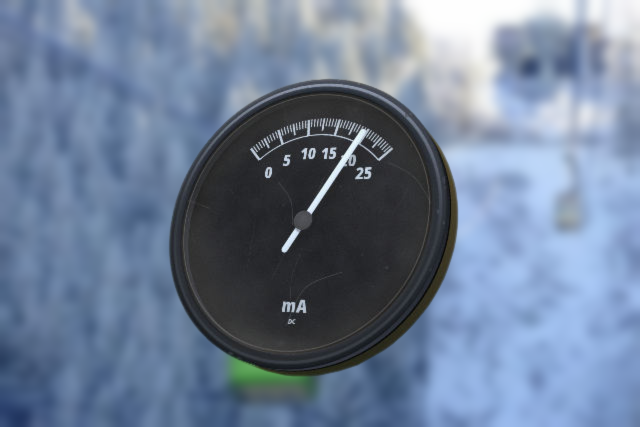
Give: 20 mA
